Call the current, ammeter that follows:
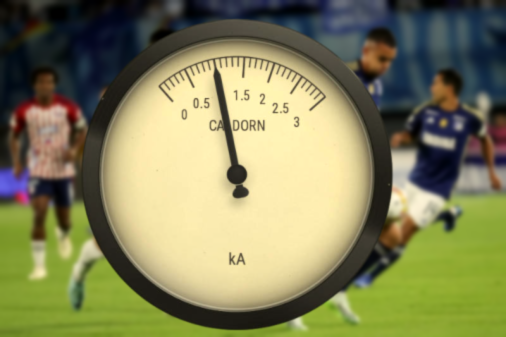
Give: 1 kA
